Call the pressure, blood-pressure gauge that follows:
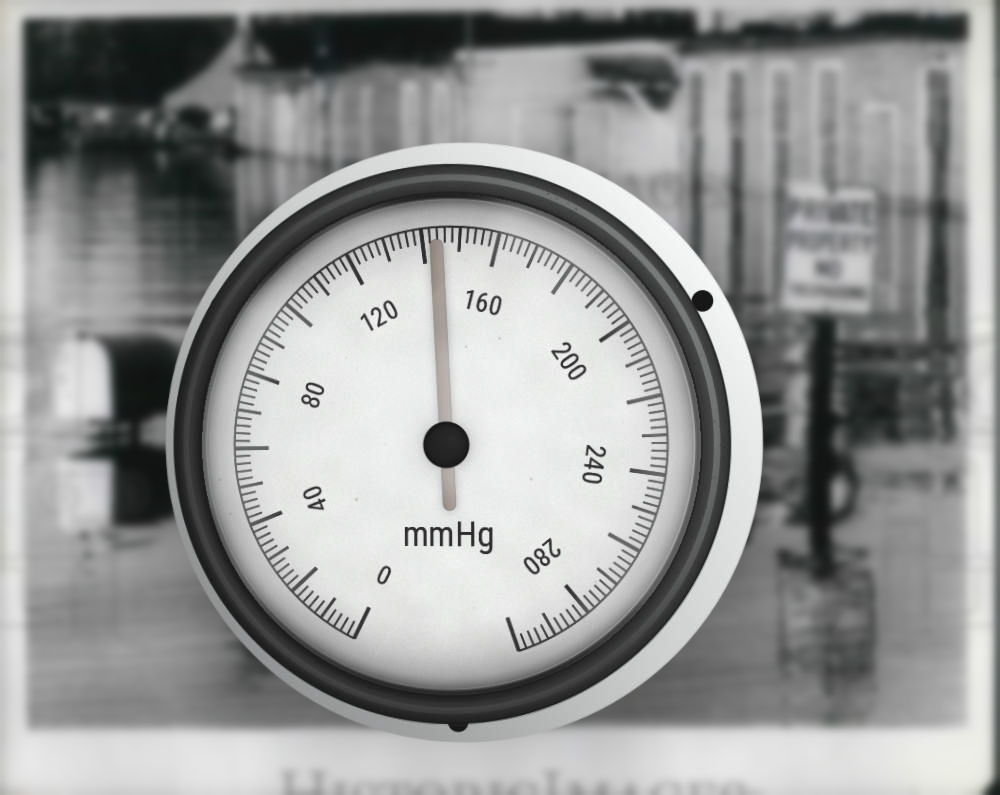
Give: 144 mmHg
